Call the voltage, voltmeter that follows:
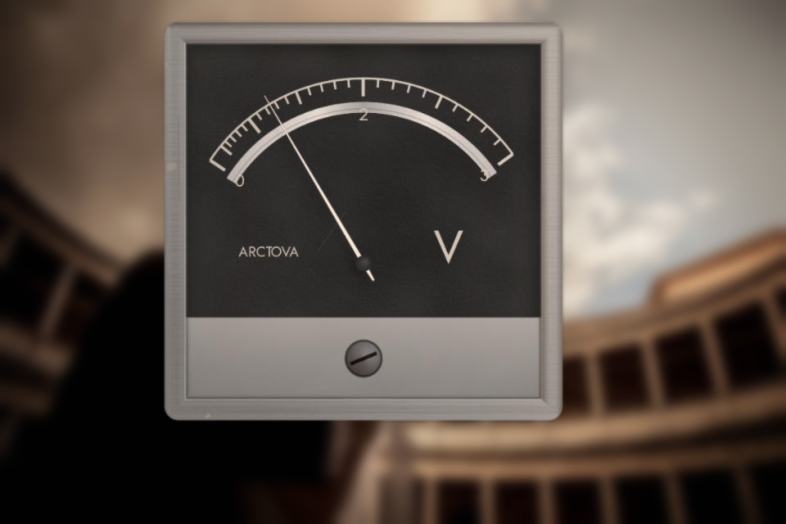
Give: 1.25 V
